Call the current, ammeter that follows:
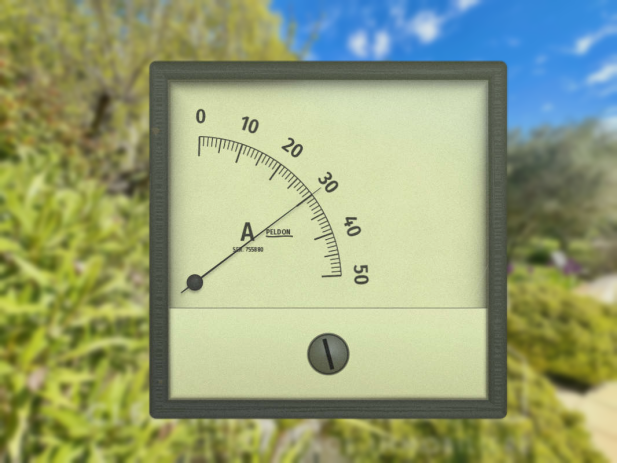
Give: 30 A
